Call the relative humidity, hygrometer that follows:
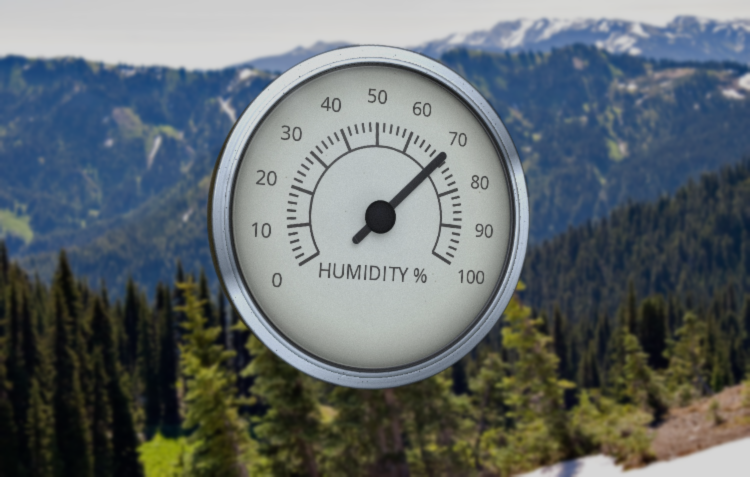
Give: 70 %
